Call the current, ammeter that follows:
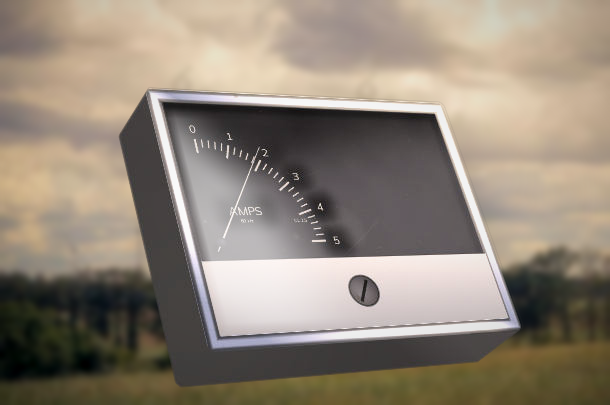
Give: 1.8 A
